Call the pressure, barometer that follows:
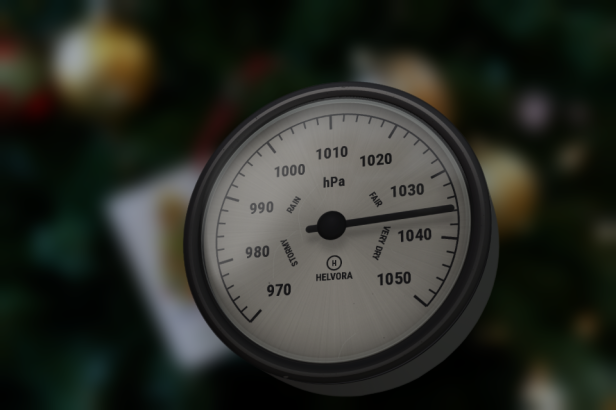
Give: 1036 hPa
